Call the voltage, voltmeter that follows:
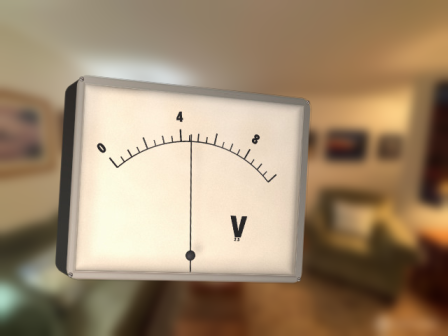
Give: 4.5 V
